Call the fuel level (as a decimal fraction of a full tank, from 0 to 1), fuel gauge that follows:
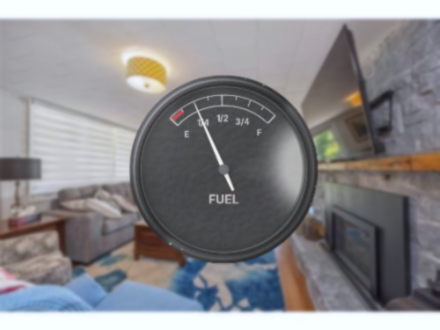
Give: 0.25
